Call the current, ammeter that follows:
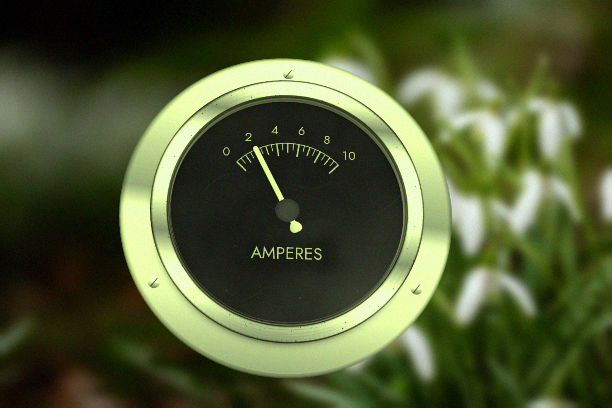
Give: 2 A
